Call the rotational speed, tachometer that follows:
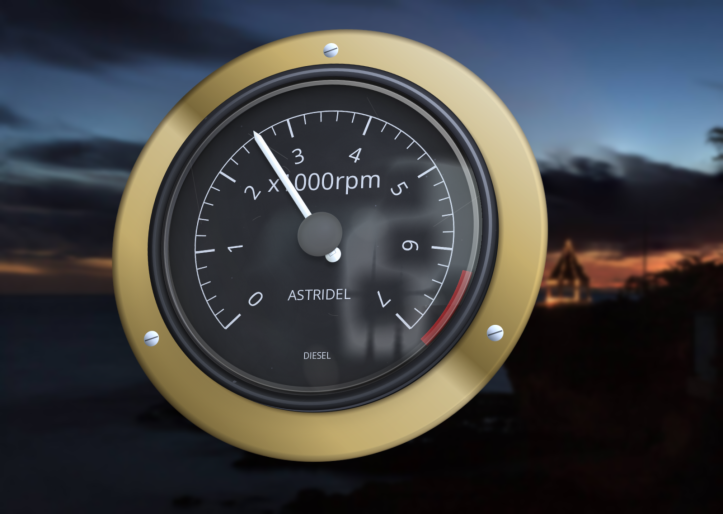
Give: 2600 rpm
